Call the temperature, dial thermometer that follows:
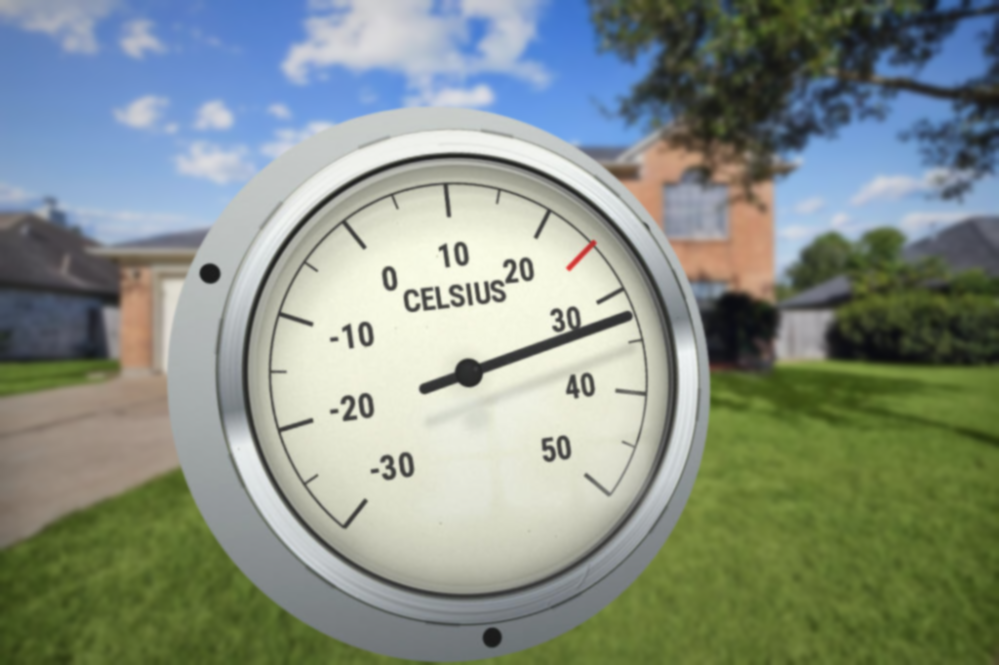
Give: 32.5 °C
